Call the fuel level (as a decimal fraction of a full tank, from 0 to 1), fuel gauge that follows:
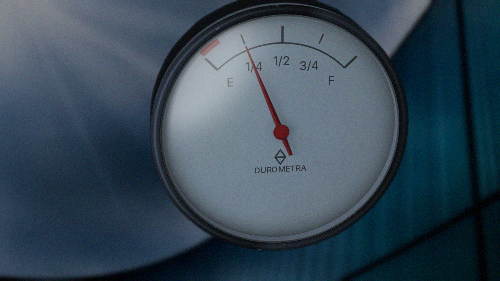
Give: 0.25
